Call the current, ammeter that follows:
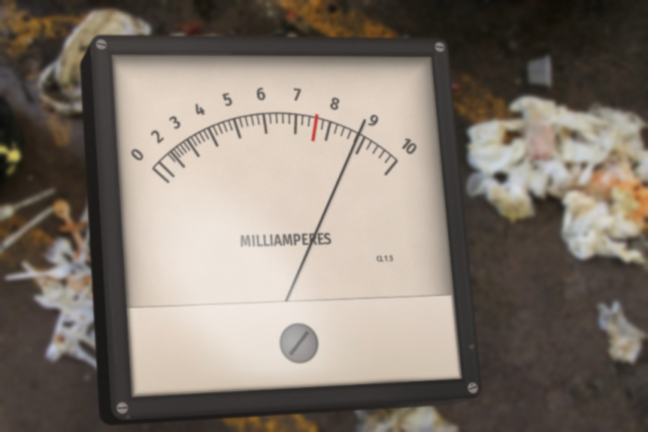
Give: 8.8 mA
